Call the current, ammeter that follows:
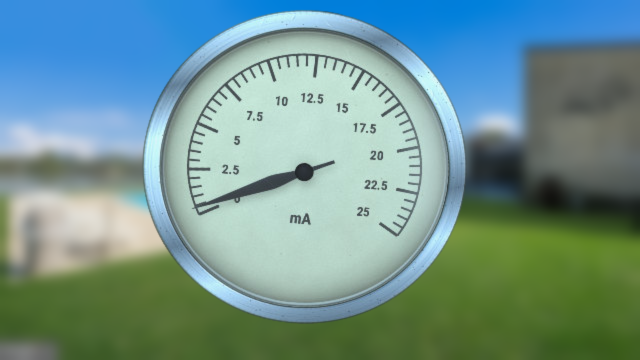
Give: 0.5 mA
